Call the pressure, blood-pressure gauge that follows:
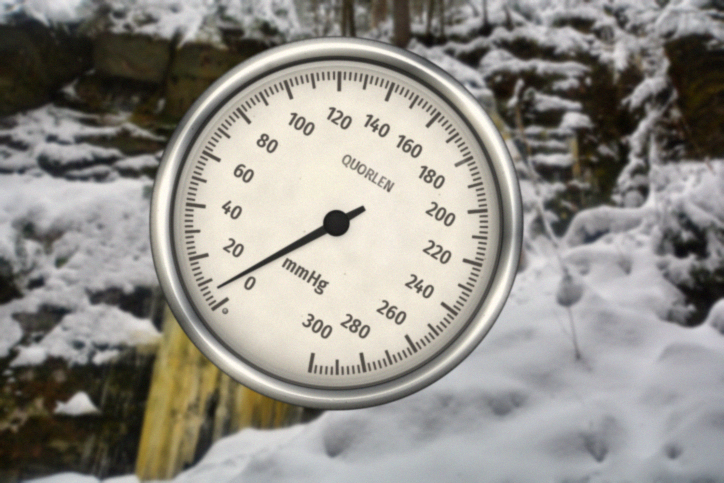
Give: 6 mmHg
